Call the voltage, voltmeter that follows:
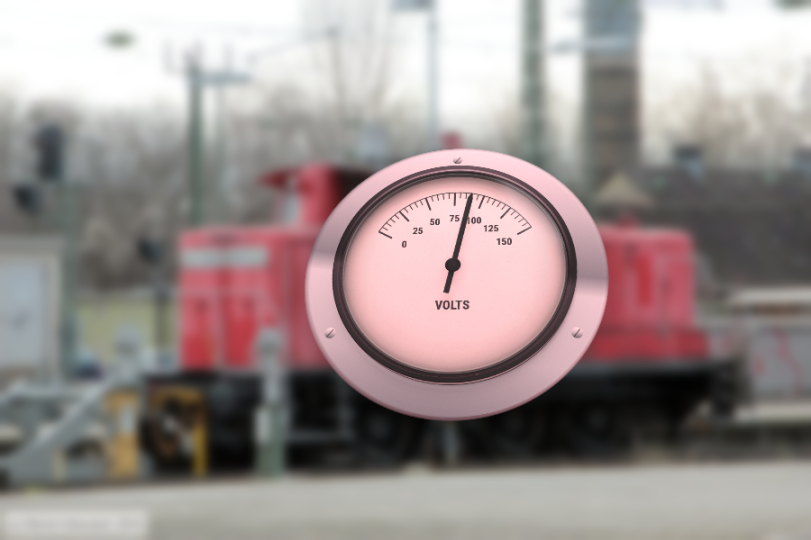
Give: 90 V
